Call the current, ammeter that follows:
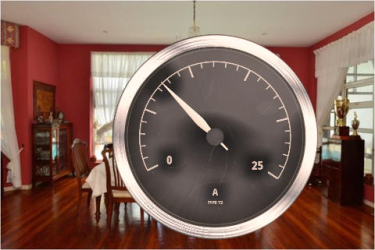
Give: 7.5 A
